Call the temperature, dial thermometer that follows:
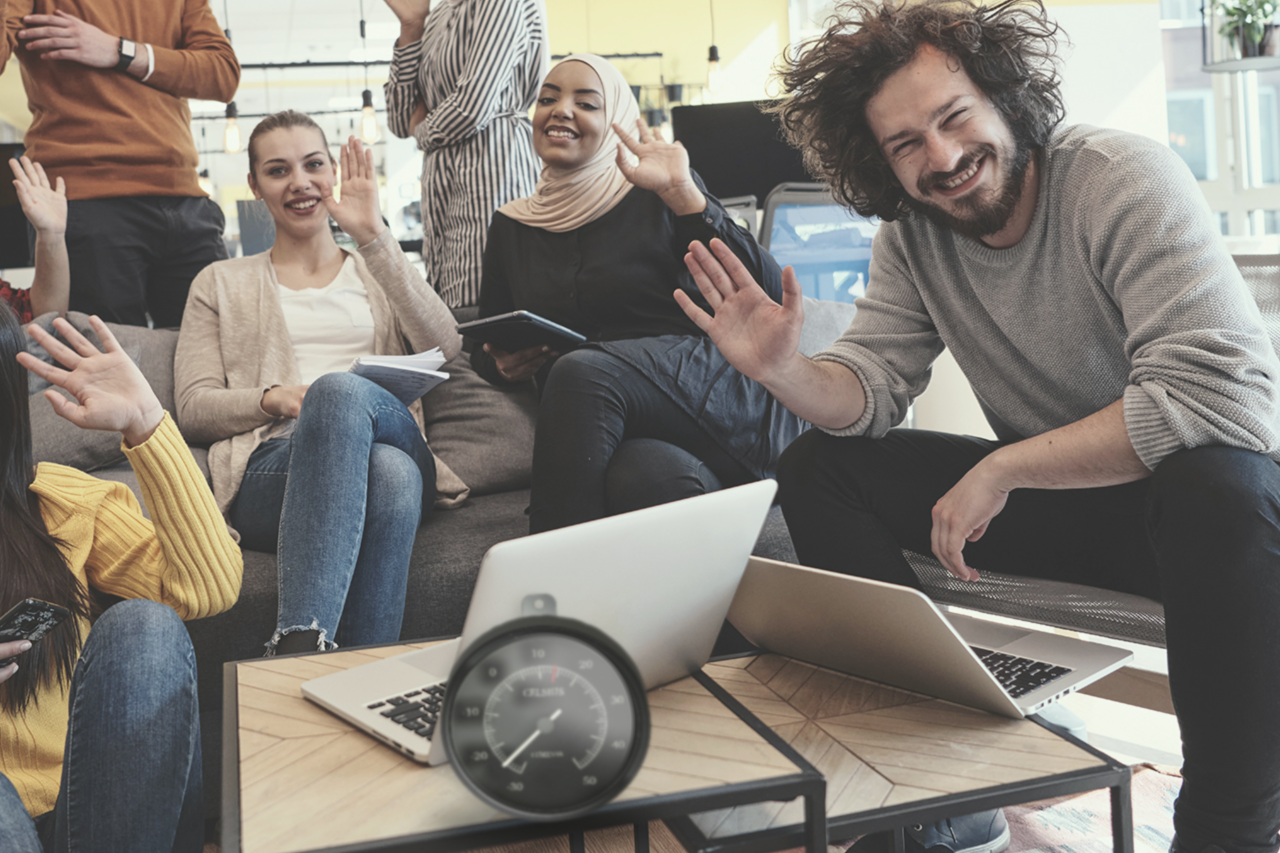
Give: -25 °C
